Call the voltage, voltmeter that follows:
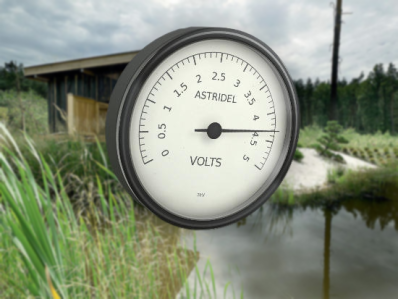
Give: 4.3 V
